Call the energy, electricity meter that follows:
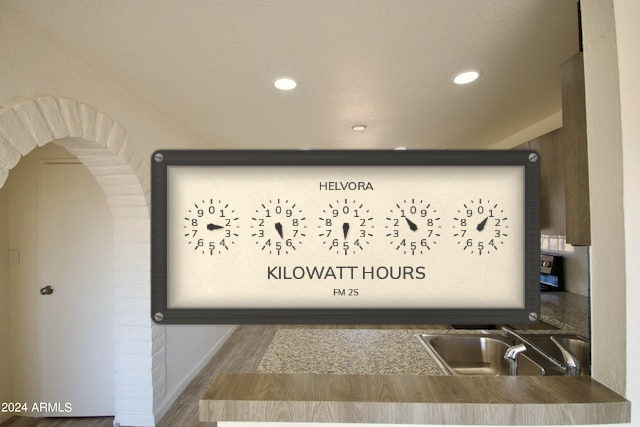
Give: 25511 kWh
